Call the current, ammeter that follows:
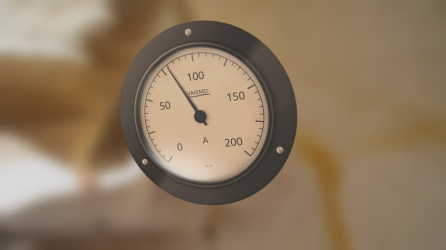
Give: 80 A
